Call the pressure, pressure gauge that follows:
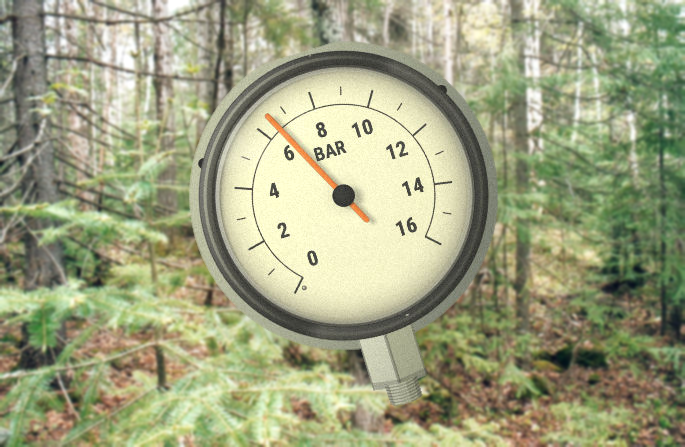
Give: 6.5 bar
